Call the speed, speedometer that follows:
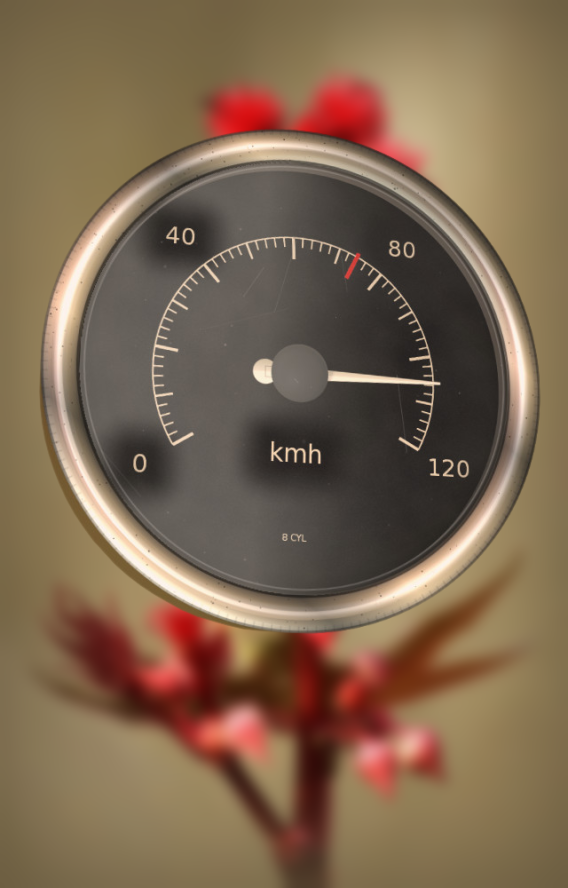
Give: 106 km/h
